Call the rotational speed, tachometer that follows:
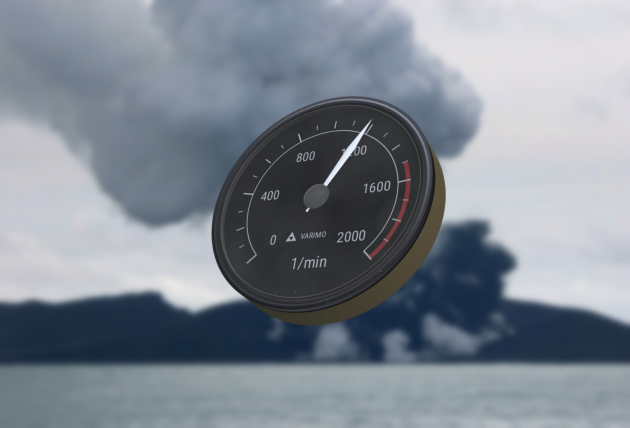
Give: 1200 rpm
